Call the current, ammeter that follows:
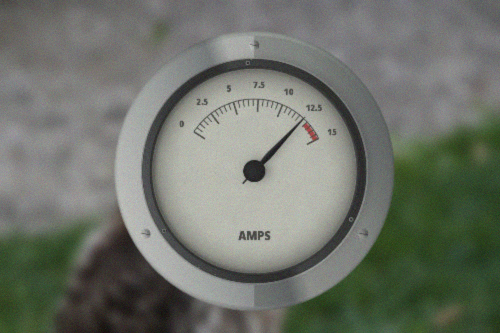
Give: 12.5 A
